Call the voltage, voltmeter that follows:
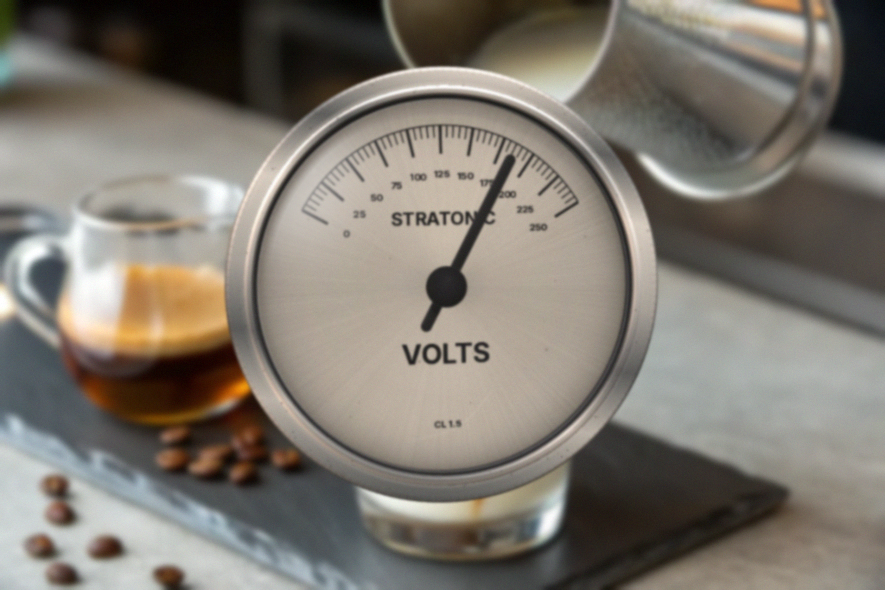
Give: 185 V
